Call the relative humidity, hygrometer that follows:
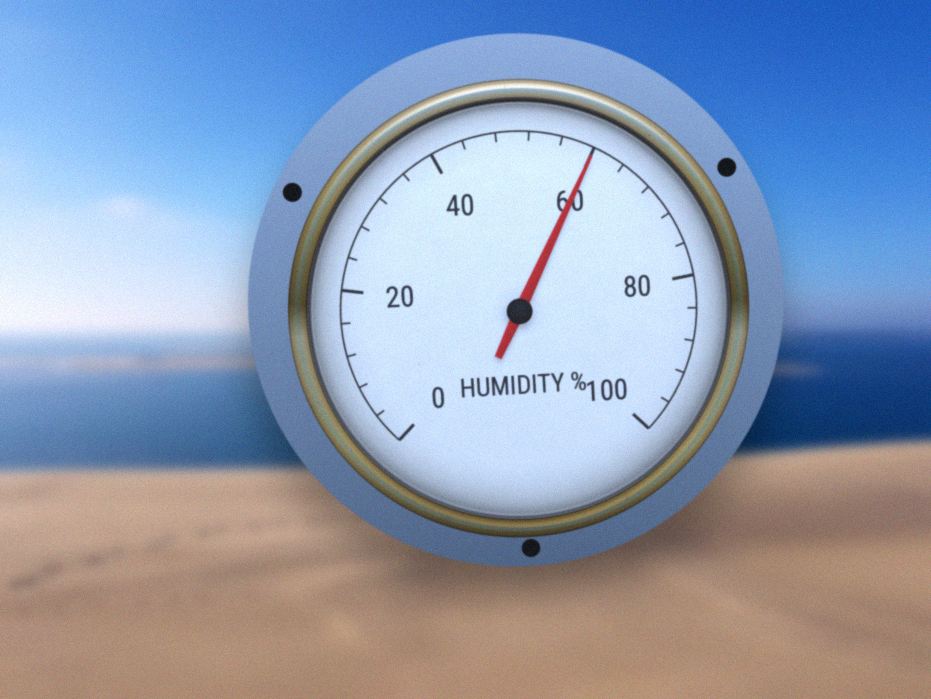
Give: 60 %
